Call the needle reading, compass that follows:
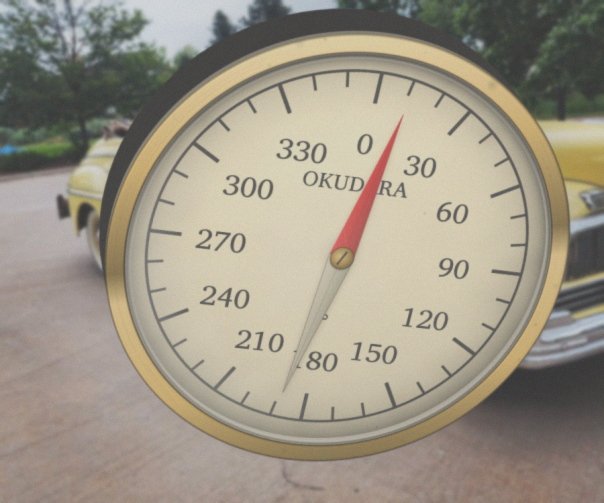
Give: 10 °
